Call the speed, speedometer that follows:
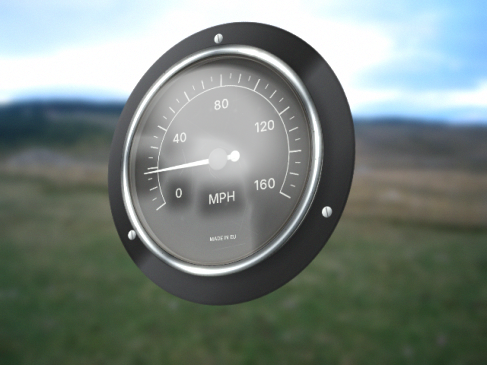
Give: 17.5 mph
